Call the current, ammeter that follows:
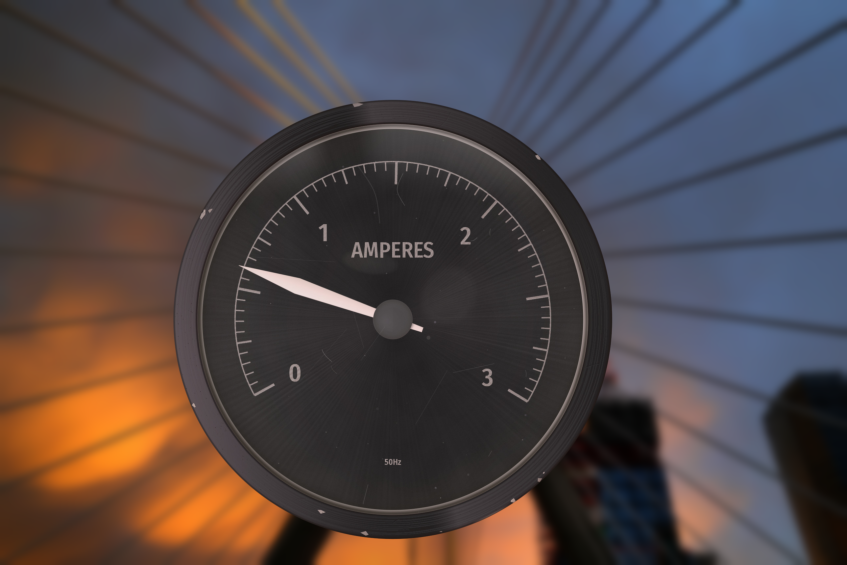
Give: 0.6 A
